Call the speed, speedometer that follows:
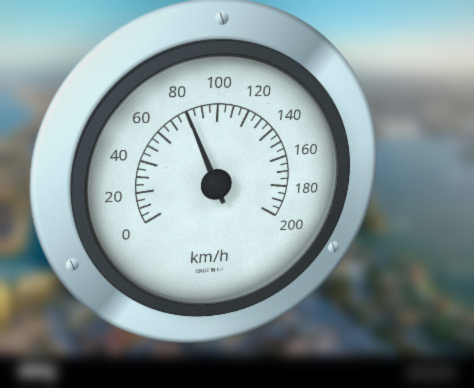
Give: 80 km/h
